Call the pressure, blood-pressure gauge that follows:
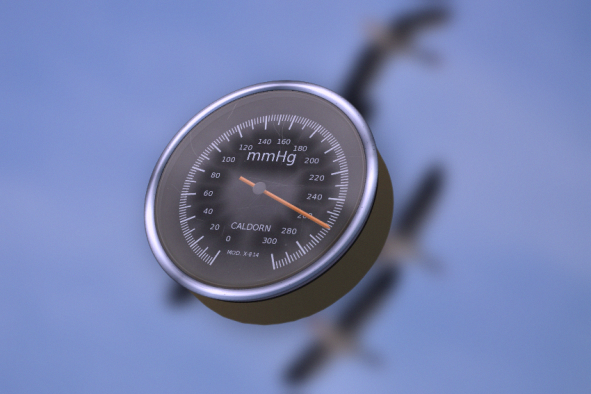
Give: 260 mmHg
